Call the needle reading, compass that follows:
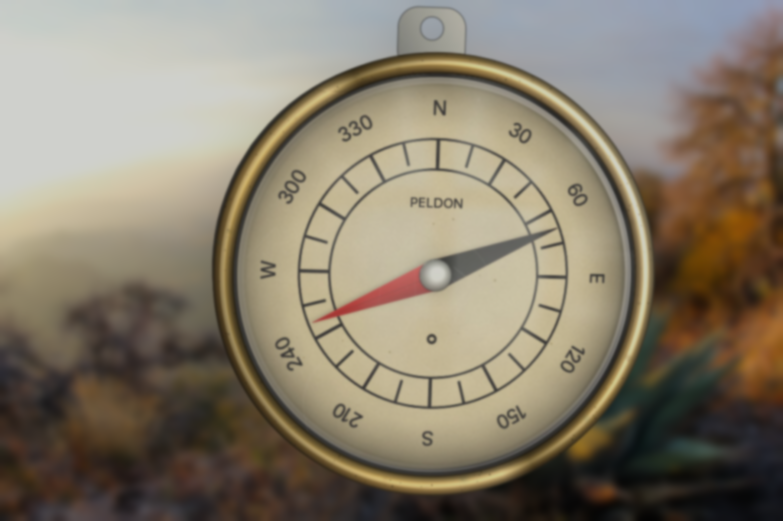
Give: 247.5 °
